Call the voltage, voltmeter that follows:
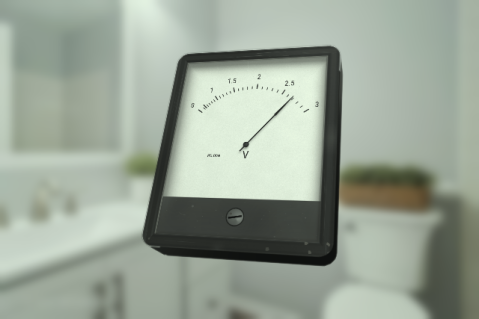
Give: 2.7 V
